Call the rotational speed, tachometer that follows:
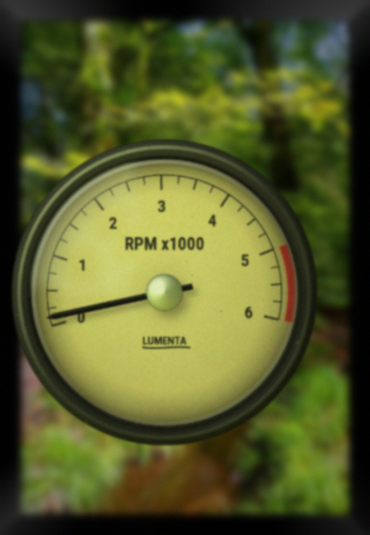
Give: 125 rpm
